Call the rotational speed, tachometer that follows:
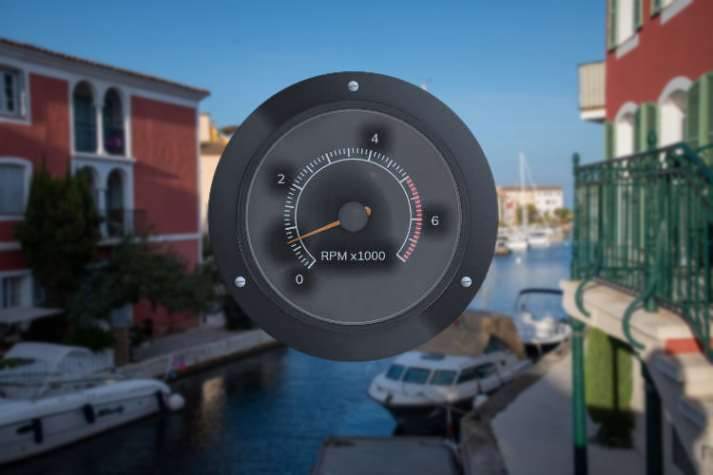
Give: 700 rpm
